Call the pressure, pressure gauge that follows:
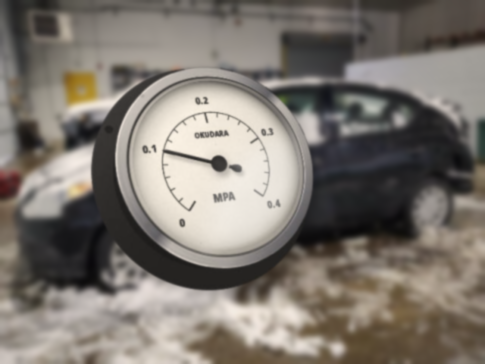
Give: 0.1 MPa
